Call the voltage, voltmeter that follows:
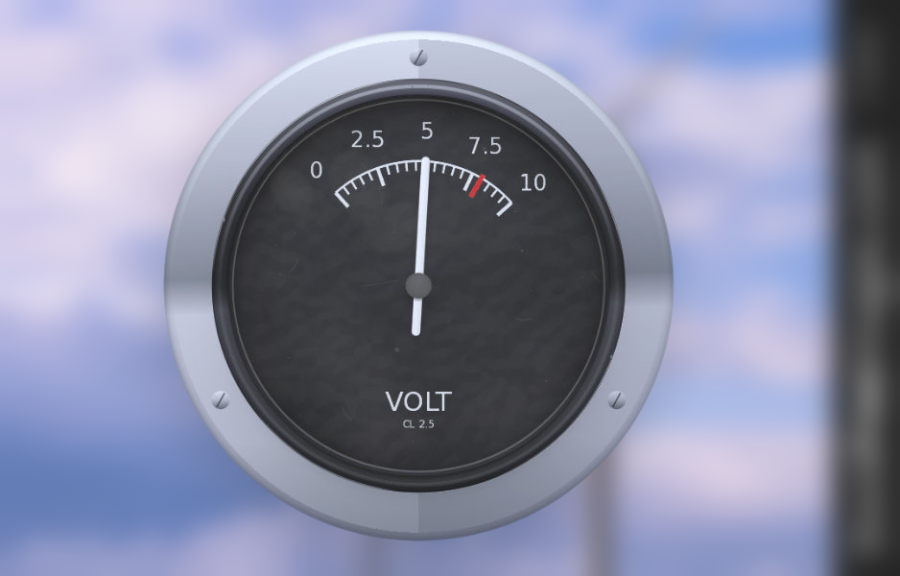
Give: 5 V
